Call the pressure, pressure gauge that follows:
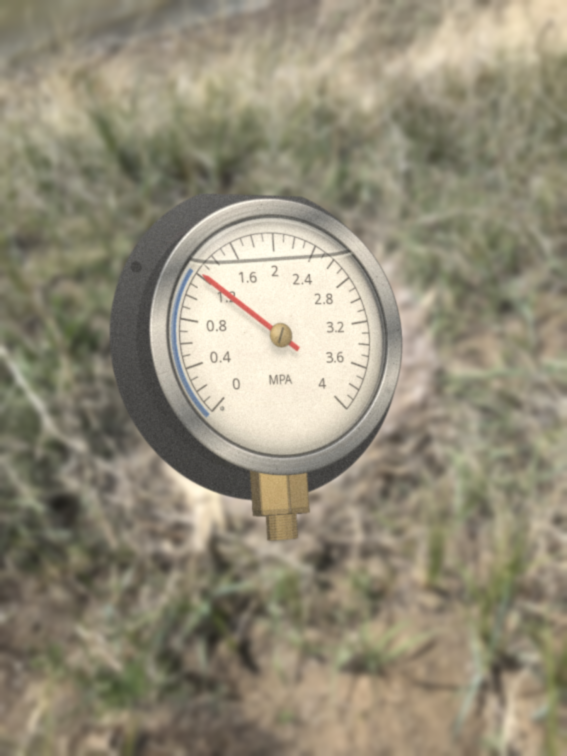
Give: 1.2 MPa
